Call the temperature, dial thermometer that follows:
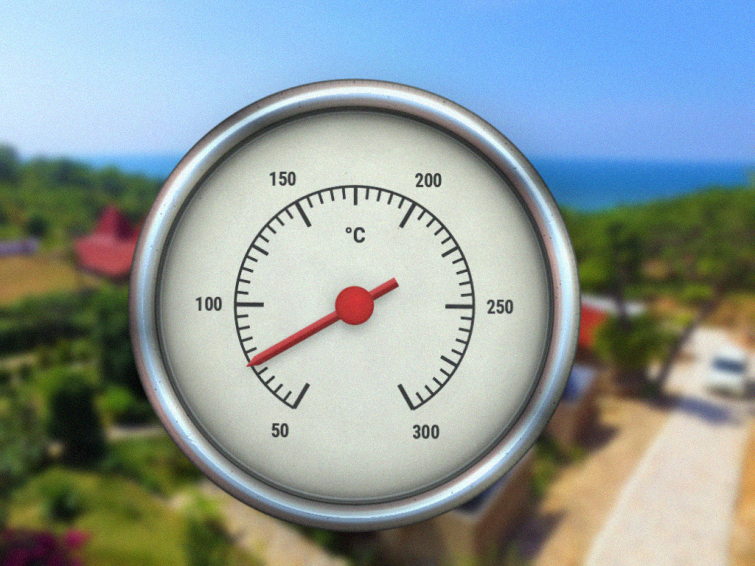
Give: 75 °C
